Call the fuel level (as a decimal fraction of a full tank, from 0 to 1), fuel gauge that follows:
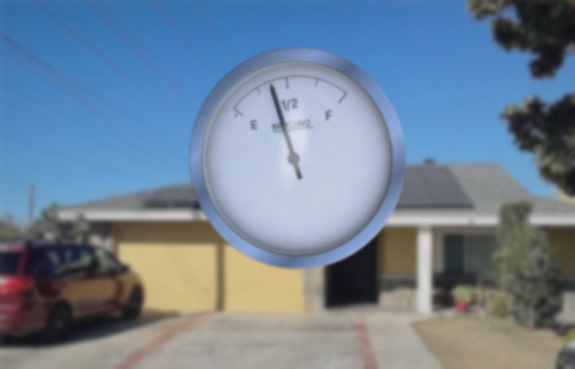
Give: 0.375
